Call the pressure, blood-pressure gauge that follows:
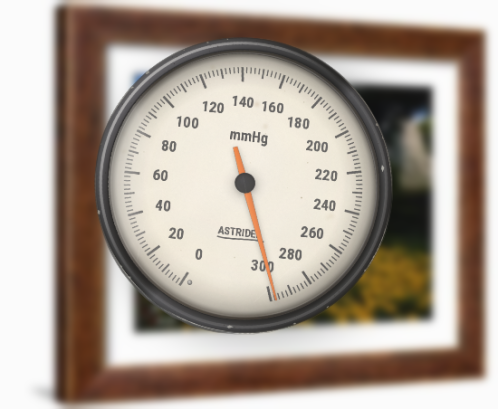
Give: 298 mmHg
